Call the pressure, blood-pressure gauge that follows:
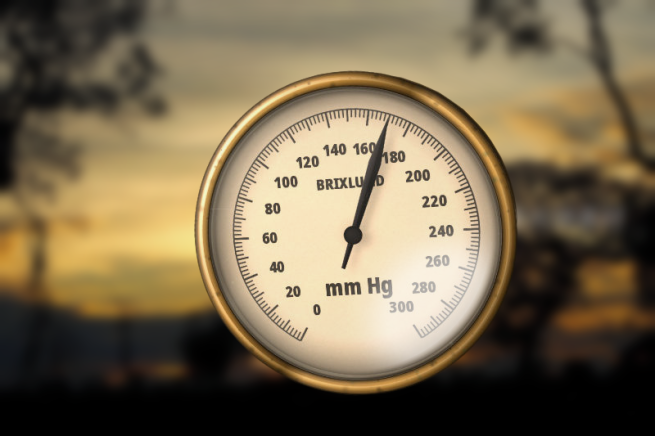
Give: 170 mmHg
